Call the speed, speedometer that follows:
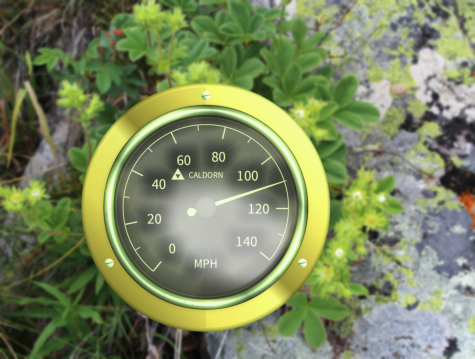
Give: 110 mph
